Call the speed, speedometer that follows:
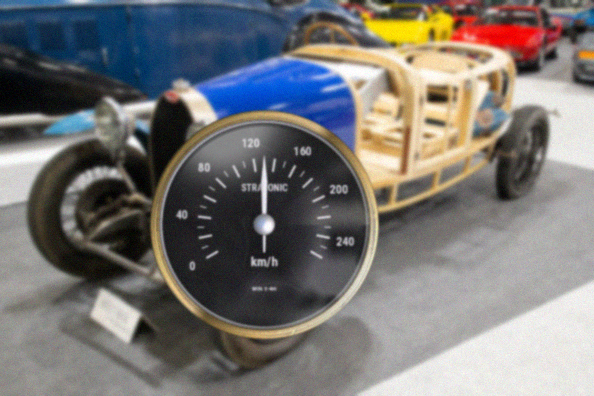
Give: 130 km/h
